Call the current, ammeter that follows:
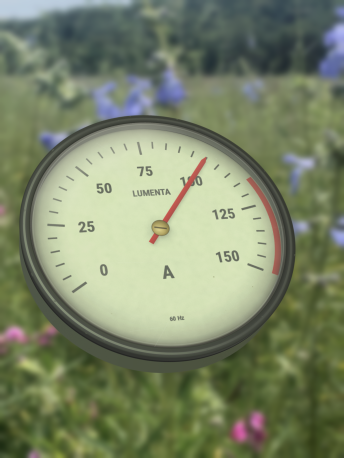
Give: 100 A
